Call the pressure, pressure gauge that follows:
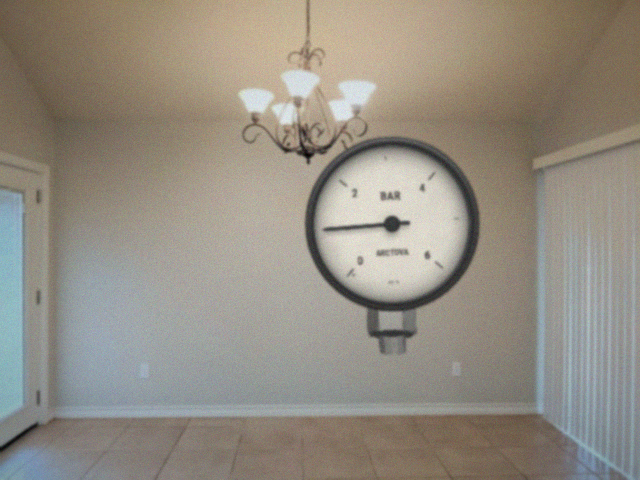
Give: 1 bar
